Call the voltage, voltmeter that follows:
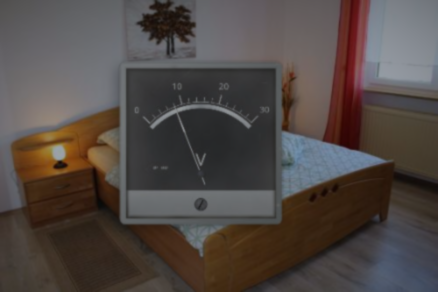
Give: 8 V
